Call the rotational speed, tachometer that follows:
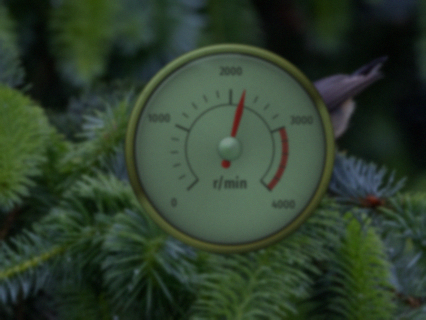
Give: 2200 rpm
